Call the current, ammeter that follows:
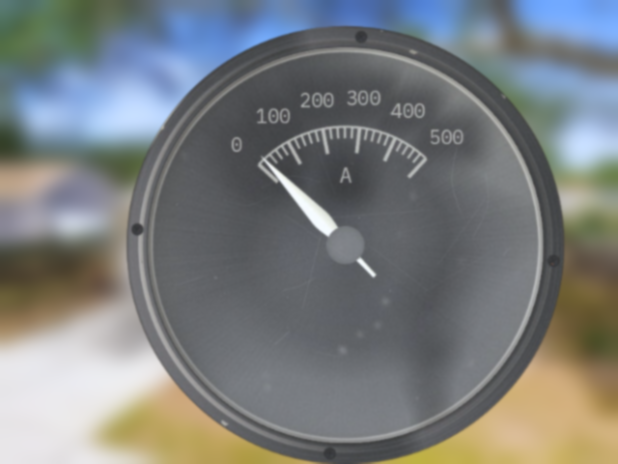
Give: 20 A
